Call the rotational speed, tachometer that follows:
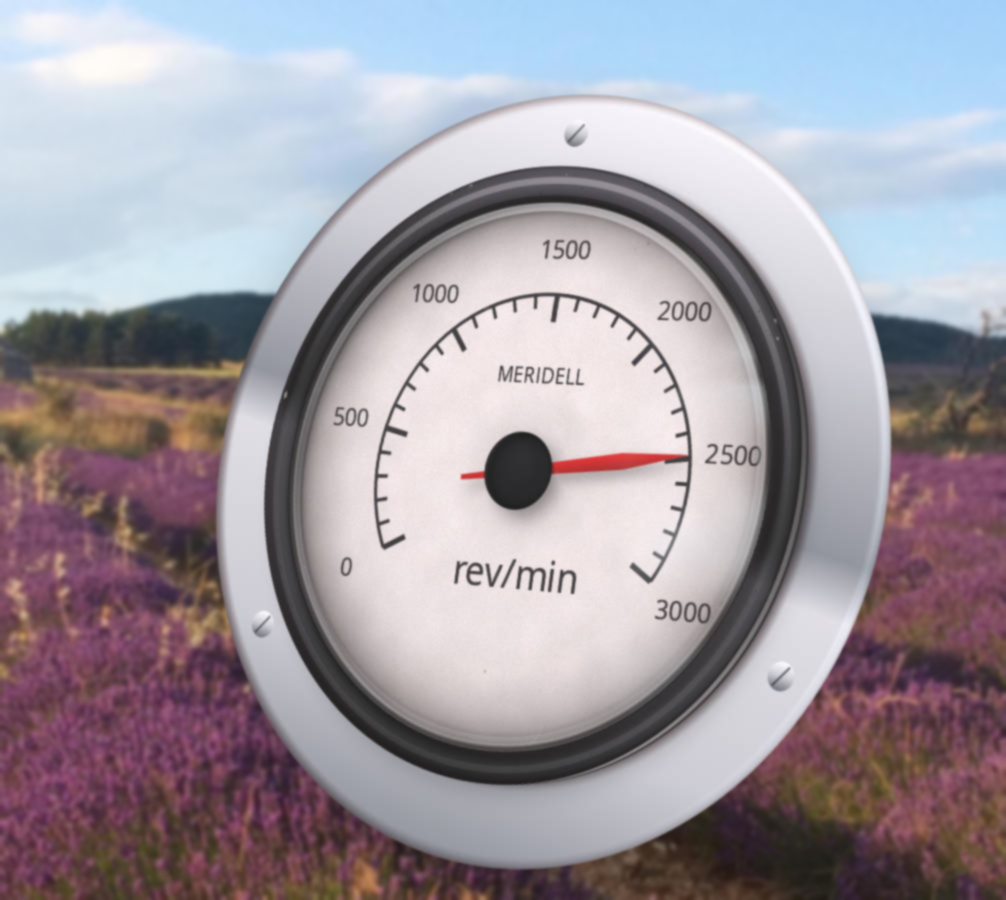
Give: 2500 rpm
